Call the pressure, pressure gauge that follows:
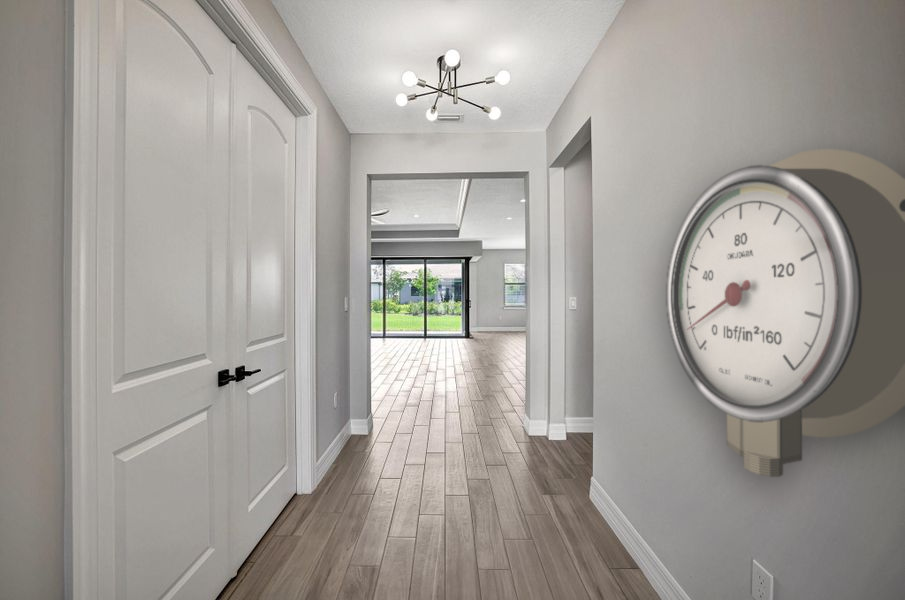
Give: 10 psi
